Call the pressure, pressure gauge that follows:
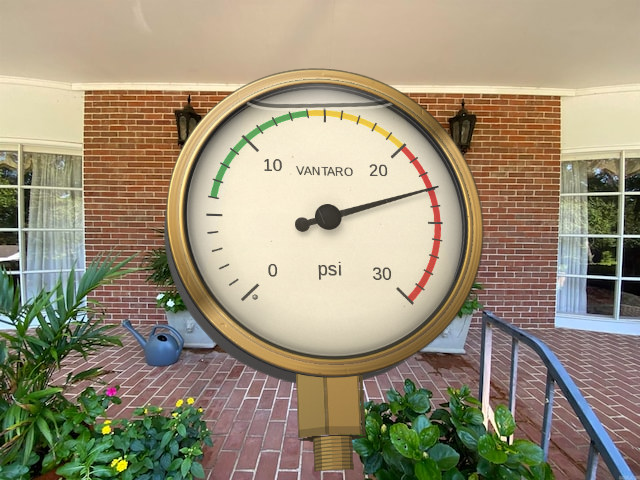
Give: 23 psi
